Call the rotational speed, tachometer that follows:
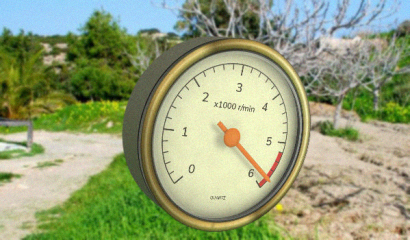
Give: 5800 rpm
